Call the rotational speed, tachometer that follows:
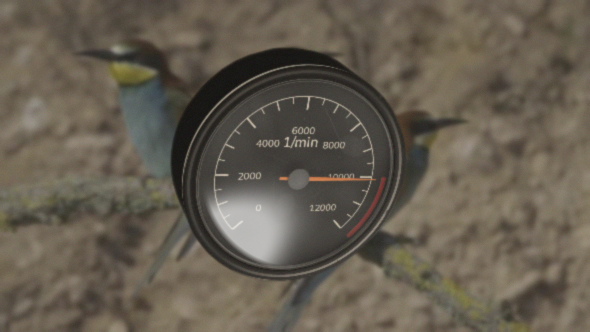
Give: 10000 rpm
